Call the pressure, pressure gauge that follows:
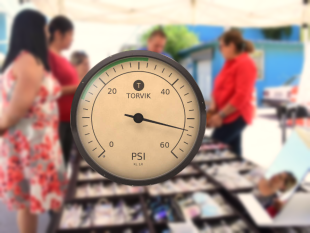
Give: 53 psi
